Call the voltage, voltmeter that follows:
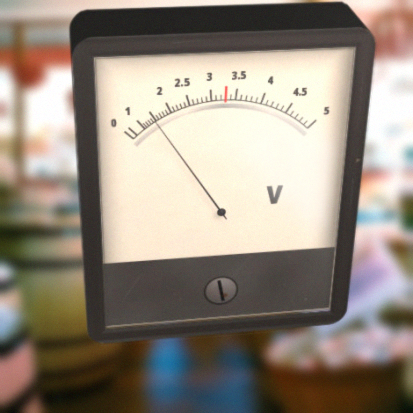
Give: 1.5 V
